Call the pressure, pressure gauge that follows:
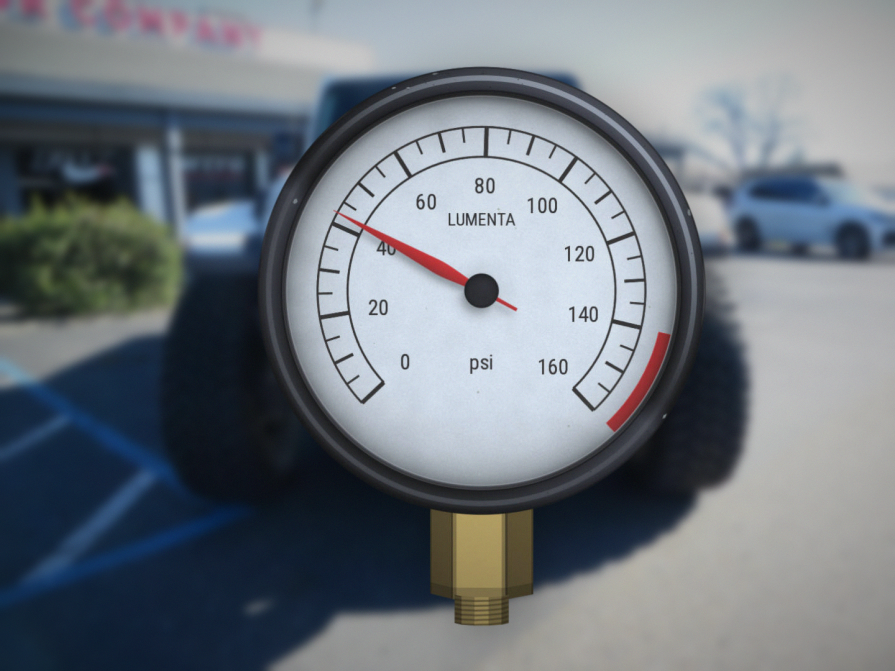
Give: 42.5 psi
